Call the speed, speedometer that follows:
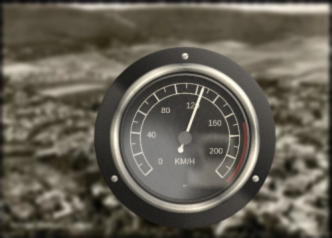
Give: 125 km/h
